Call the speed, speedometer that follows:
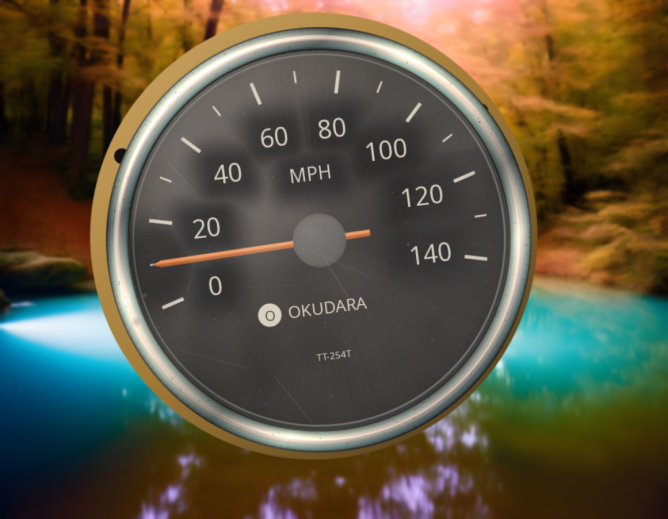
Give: 10 mph
